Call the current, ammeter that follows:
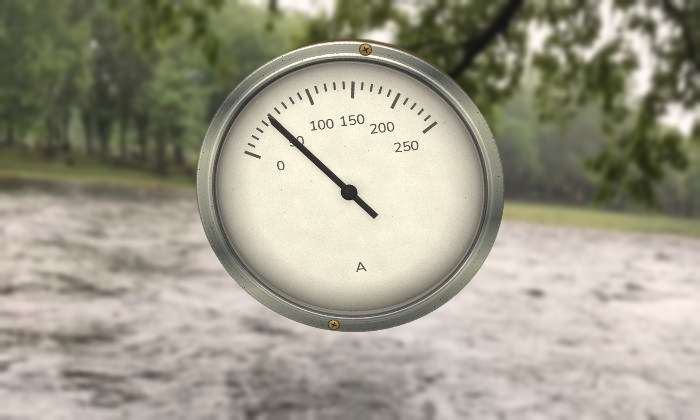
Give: 50 A
